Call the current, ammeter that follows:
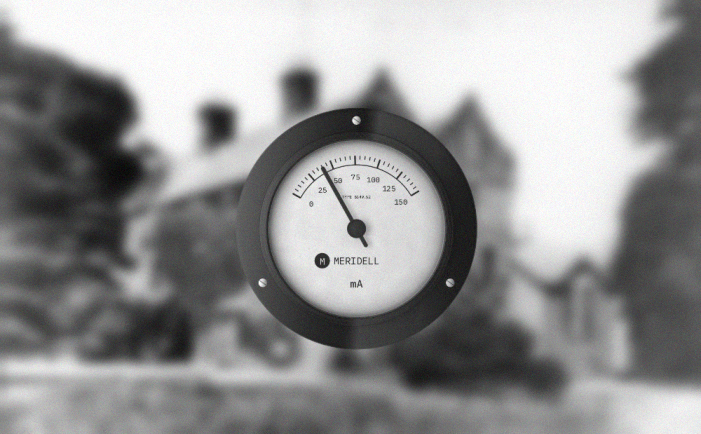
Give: 40 mA
